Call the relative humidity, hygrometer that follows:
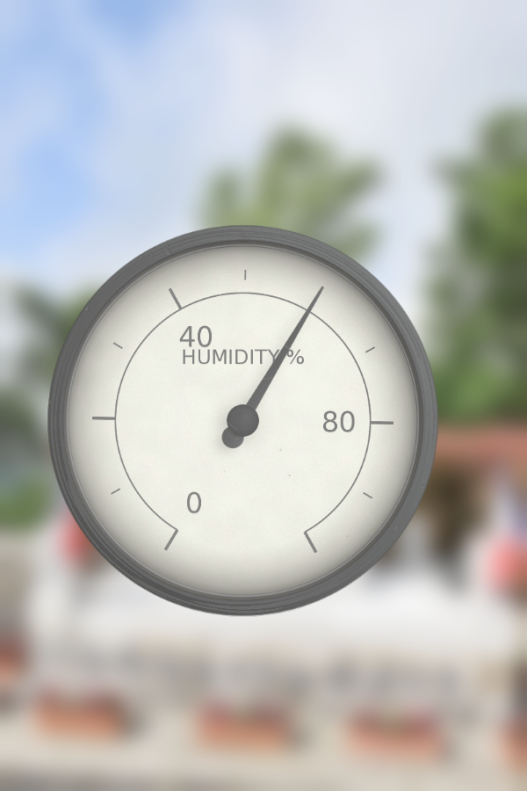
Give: 60 %
